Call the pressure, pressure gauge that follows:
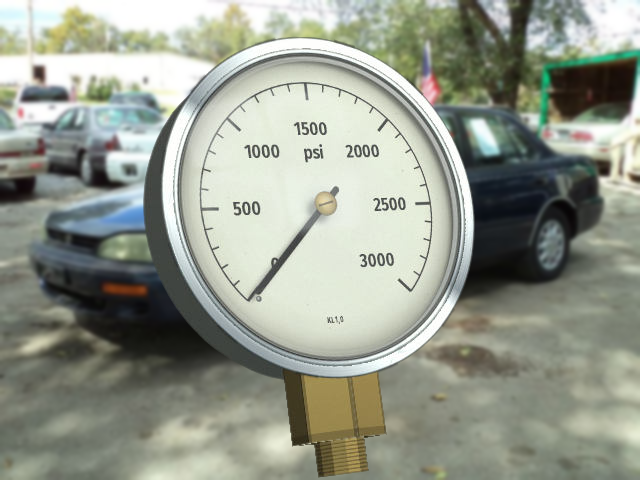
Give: 0 psi
